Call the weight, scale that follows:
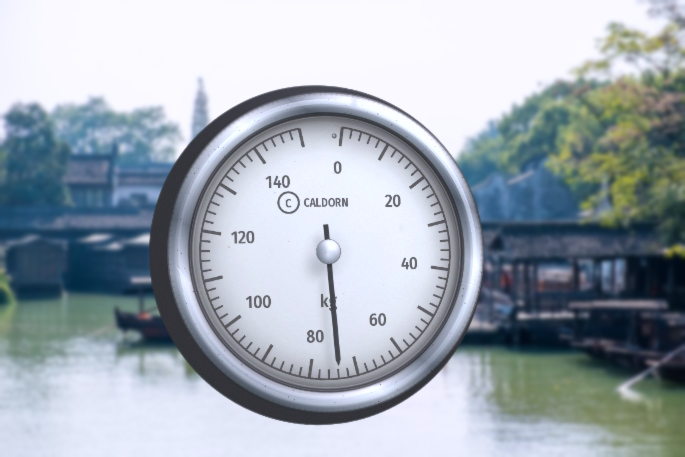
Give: 74 kg
